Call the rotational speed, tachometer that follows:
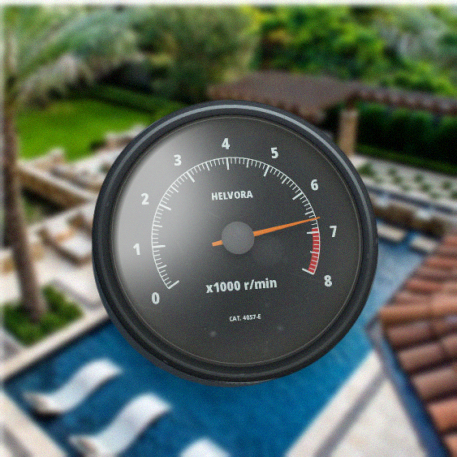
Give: 6700 rpm
